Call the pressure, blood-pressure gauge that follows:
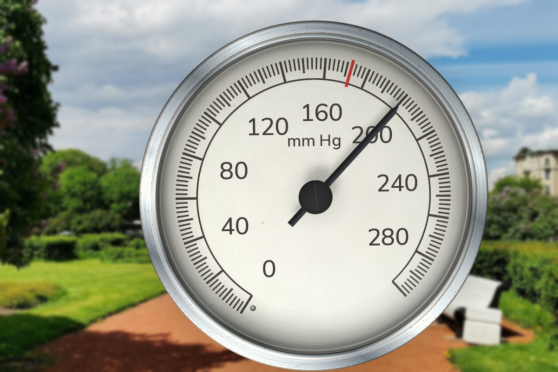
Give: 200 mmHg
